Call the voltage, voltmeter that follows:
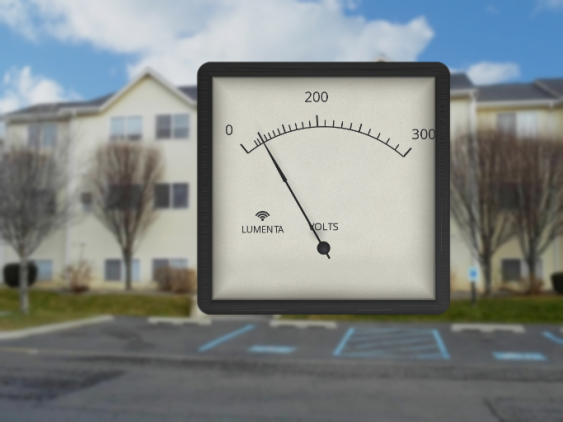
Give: 100 V
